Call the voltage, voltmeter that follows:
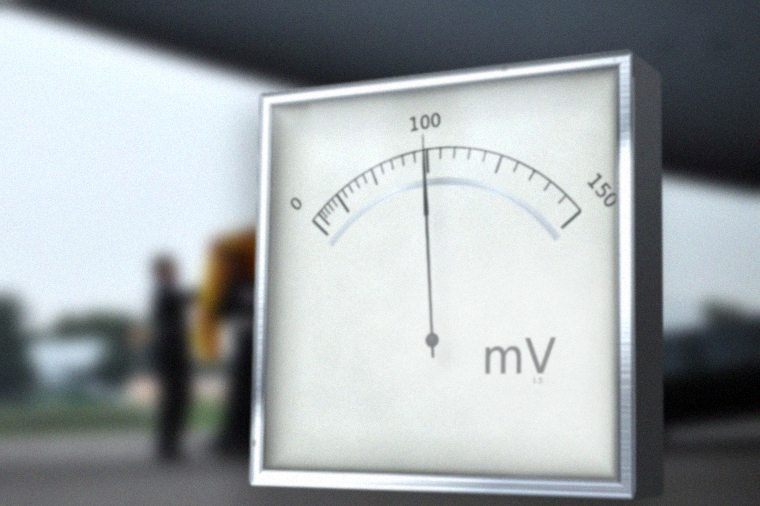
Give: 100 mV
